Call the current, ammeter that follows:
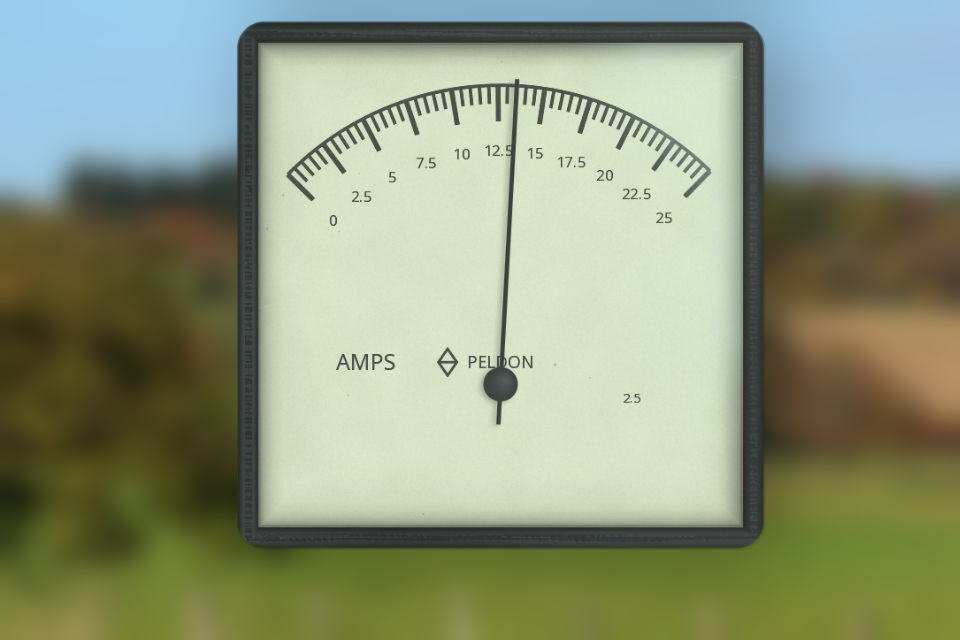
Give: 13.5 A
